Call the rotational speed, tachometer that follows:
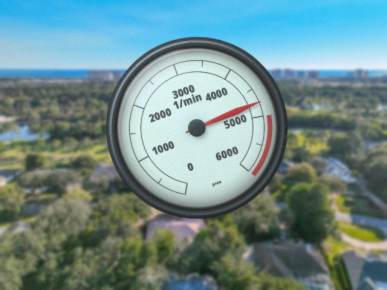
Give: 4750 rpm
